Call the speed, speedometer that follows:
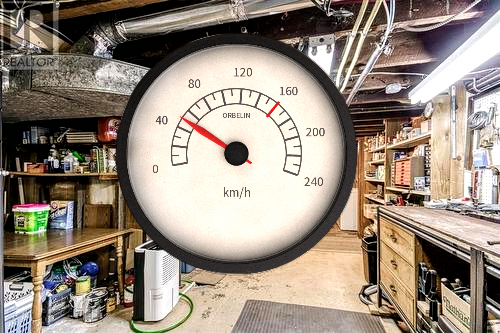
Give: 50 km/h
